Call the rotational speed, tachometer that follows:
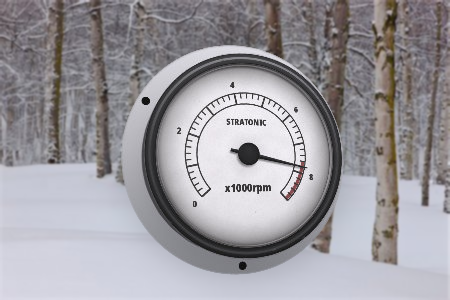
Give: 7800 rpm
